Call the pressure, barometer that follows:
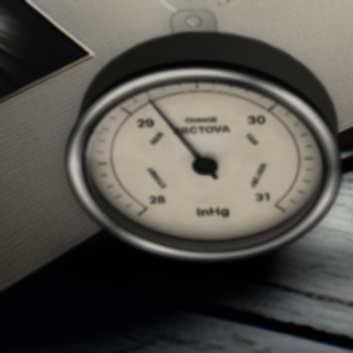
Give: 29.2 inHg
